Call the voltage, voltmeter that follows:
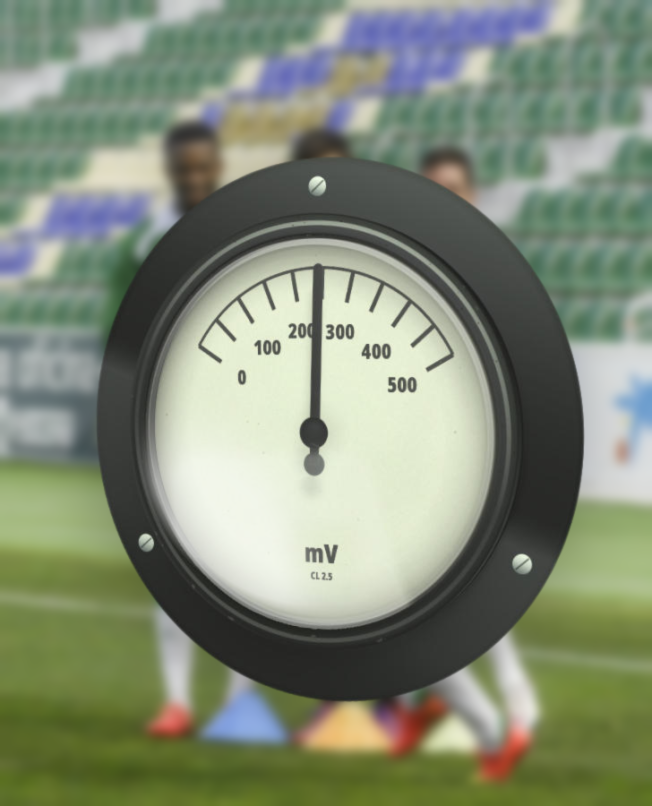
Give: 250 mV
